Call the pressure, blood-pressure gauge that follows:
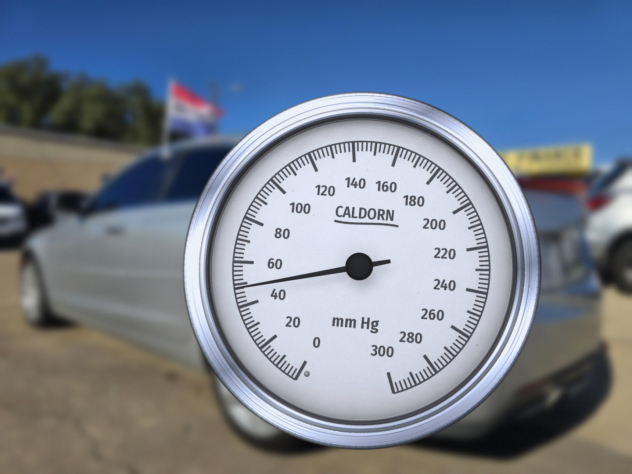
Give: 48 mmHg
